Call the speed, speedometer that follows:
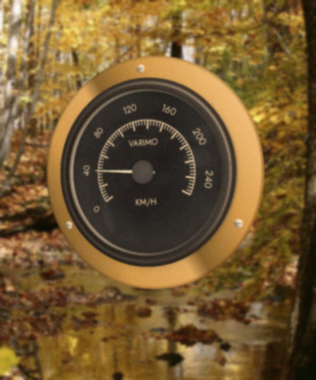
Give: 40 km/h
